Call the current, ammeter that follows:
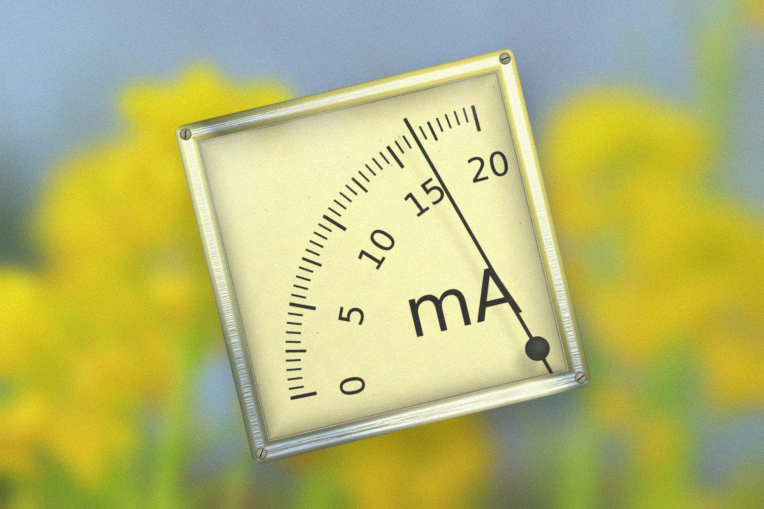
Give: 16.5 mA
